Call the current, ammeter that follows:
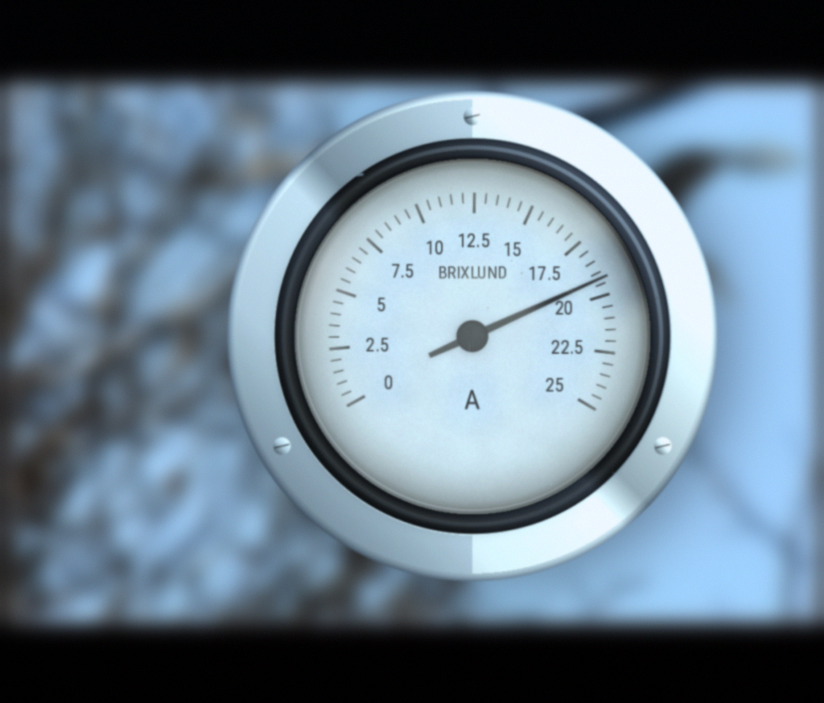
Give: 19.25 A
